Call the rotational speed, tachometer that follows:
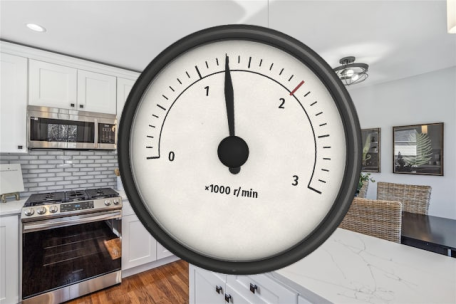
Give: 1300 rpm
